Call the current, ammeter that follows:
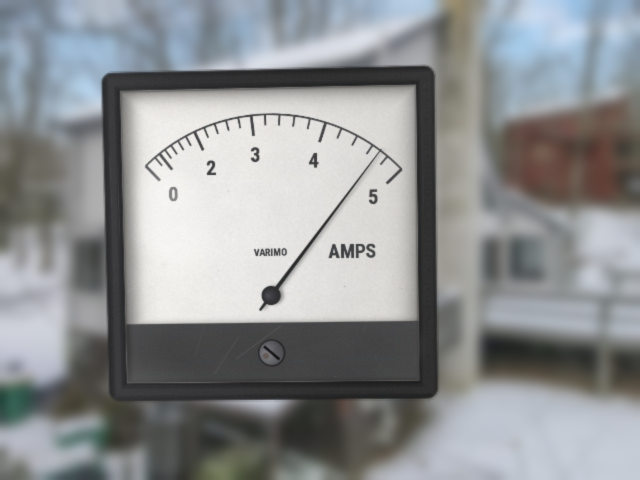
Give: 4.7 A
